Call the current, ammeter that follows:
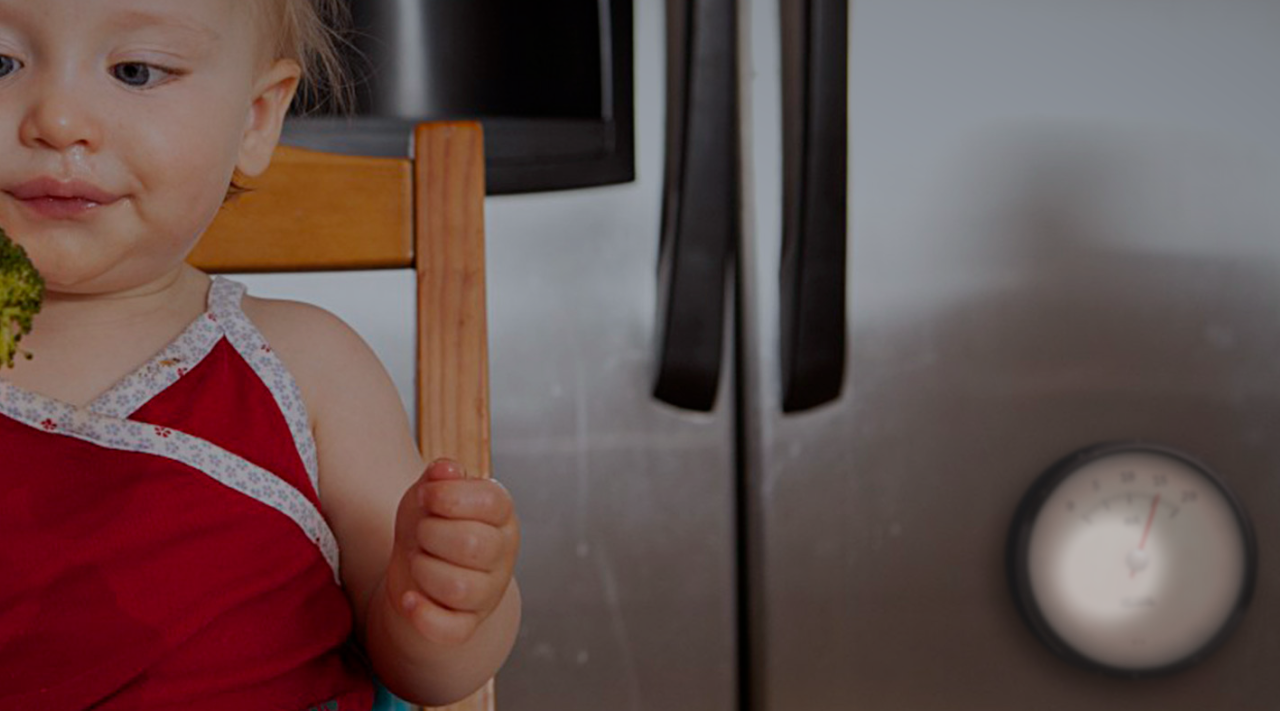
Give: 15 mA
